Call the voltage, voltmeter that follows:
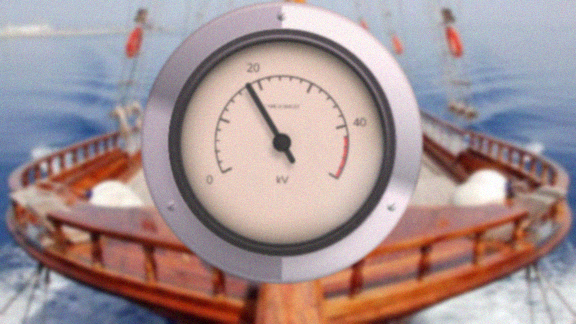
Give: 18 kV
